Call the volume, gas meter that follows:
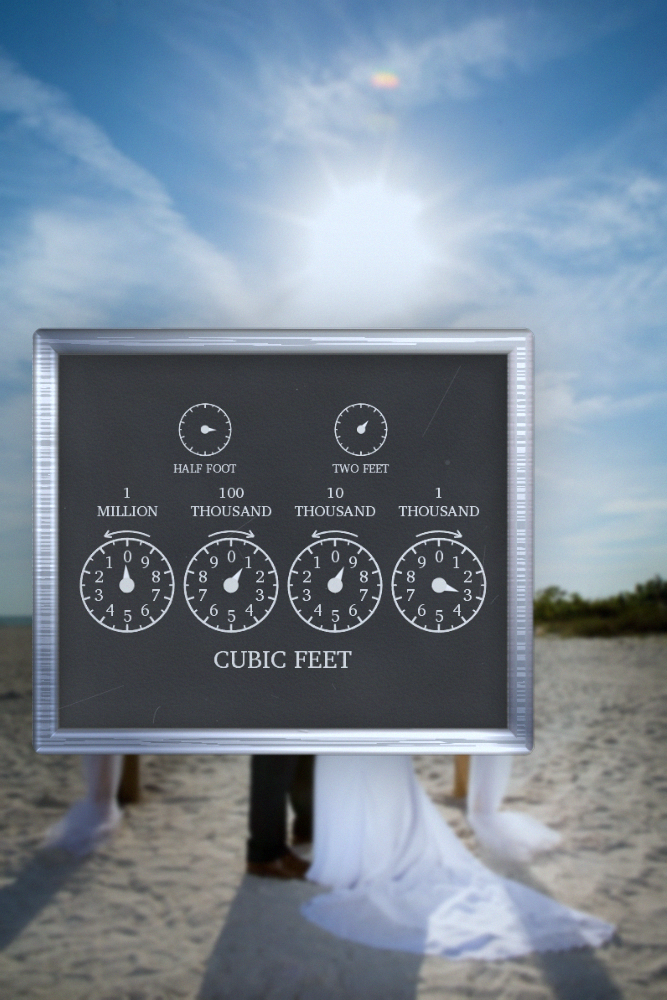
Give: 9300 ft³
